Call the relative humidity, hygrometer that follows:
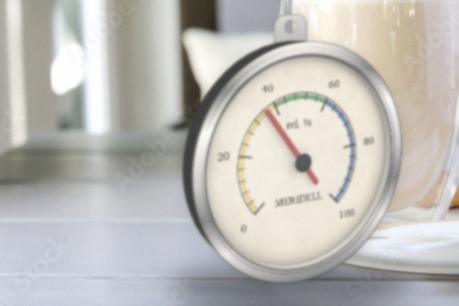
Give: 36 %
